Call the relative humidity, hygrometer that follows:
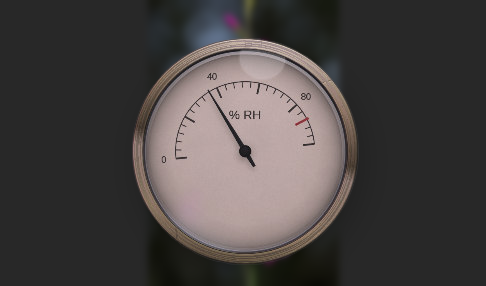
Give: 36 %
